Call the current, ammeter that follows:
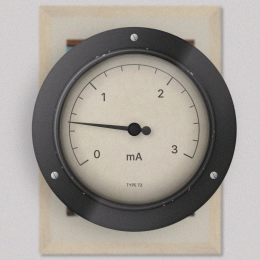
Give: 0.5 mA
